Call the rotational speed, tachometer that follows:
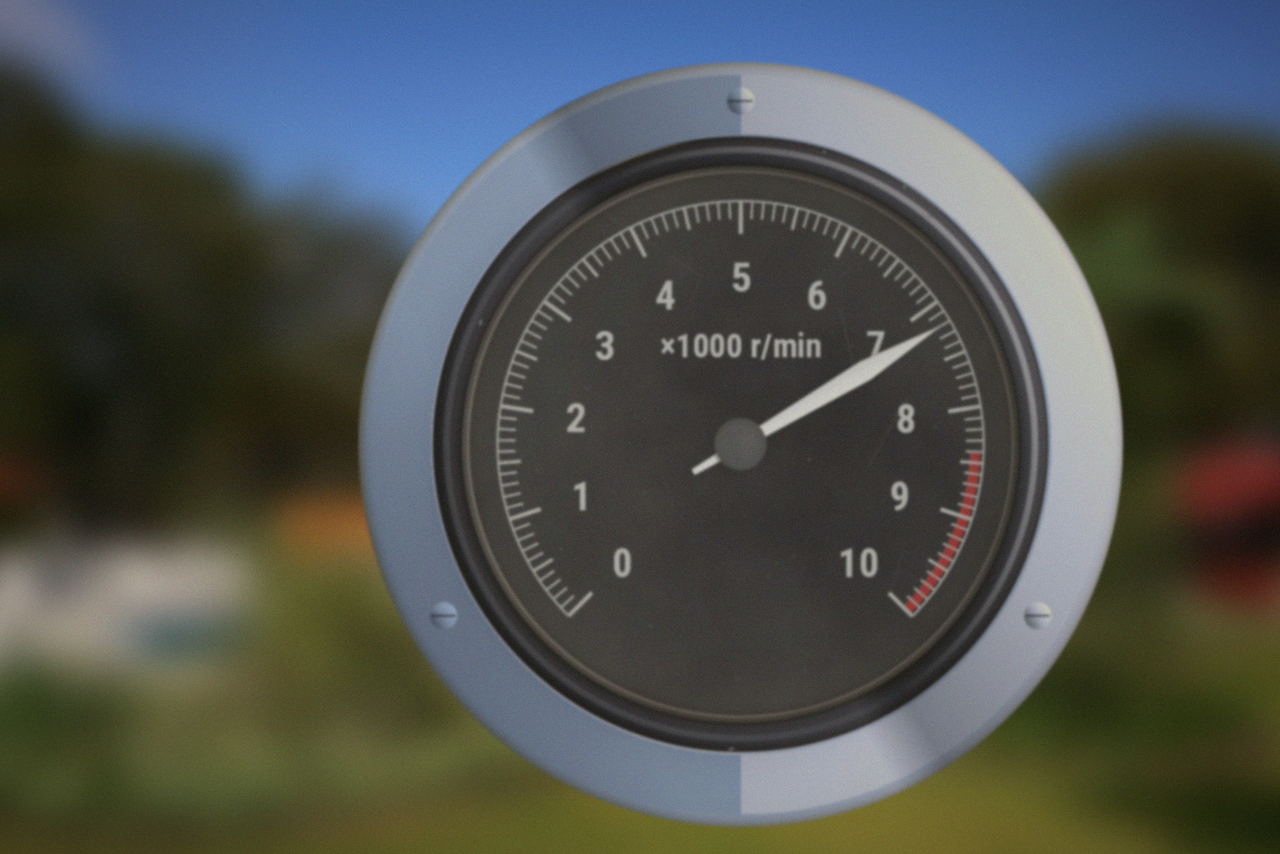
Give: 7200 rpm
